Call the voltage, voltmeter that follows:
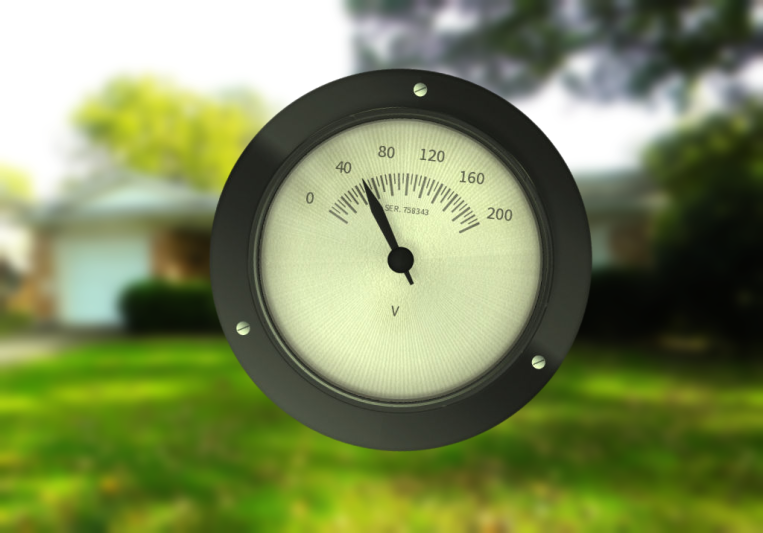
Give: 50 V
